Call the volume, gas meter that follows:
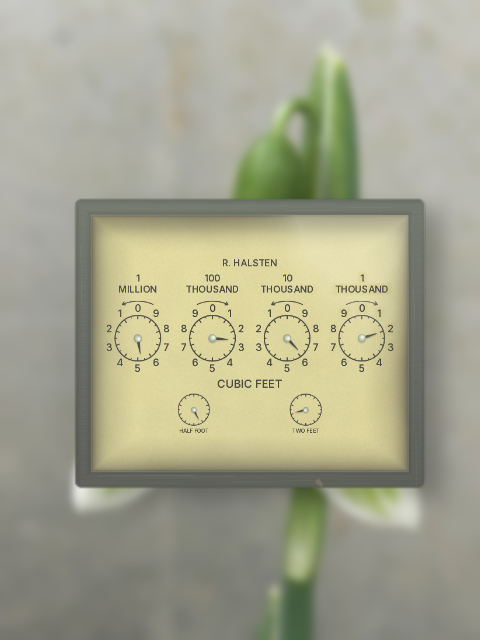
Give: 526200 ft³
